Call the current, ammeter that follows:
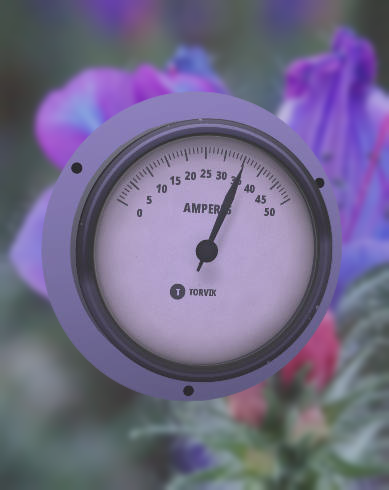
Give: 35 A
